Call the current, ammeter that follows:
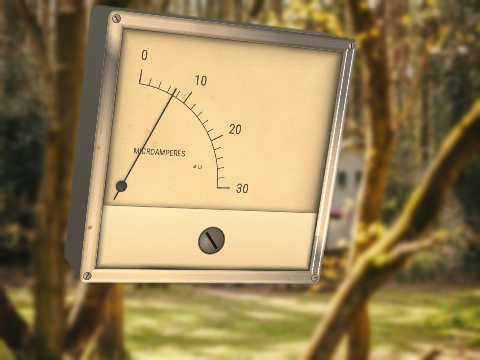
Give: 7 µA
